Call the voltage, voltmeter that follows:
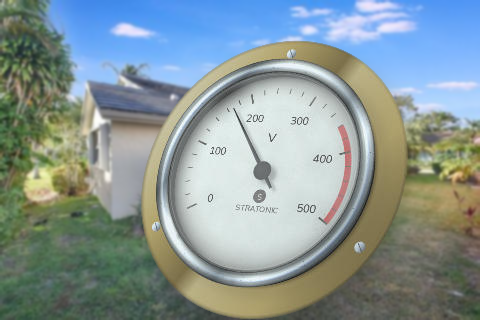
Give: 170 V
